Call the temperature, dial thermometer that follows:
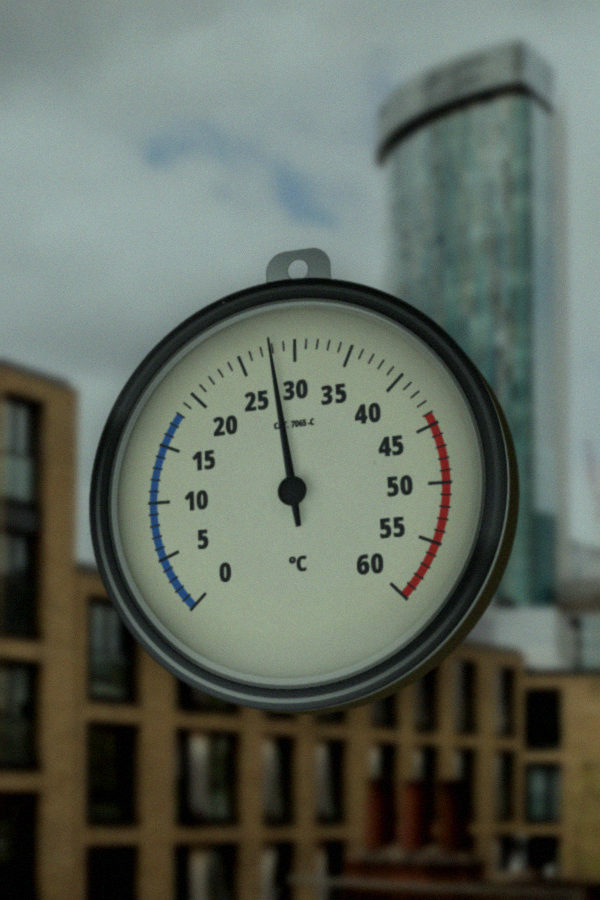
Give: 28 °C
